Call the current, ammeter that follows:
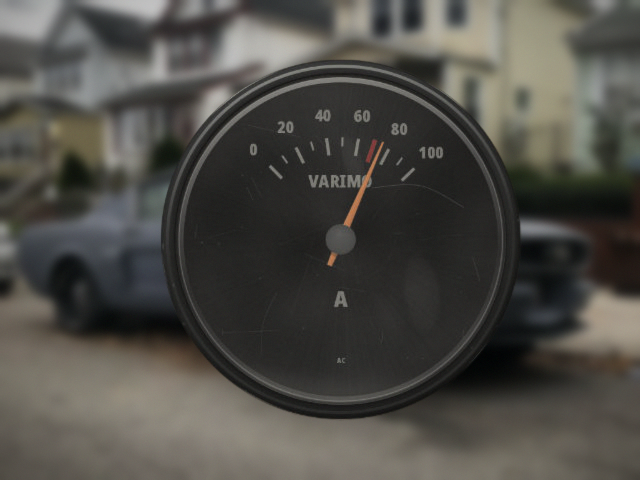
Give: 75 A
